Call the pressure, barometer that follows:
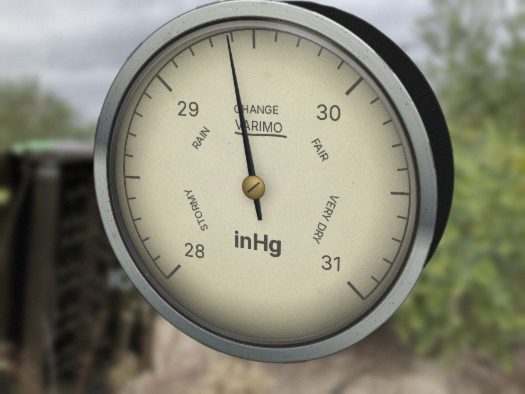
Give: 29.4 inHg
